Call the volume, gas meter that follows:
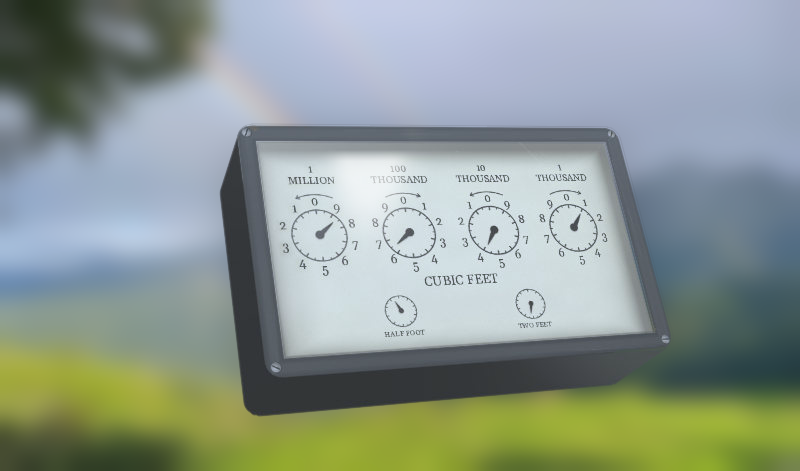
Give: 864100 ft³
